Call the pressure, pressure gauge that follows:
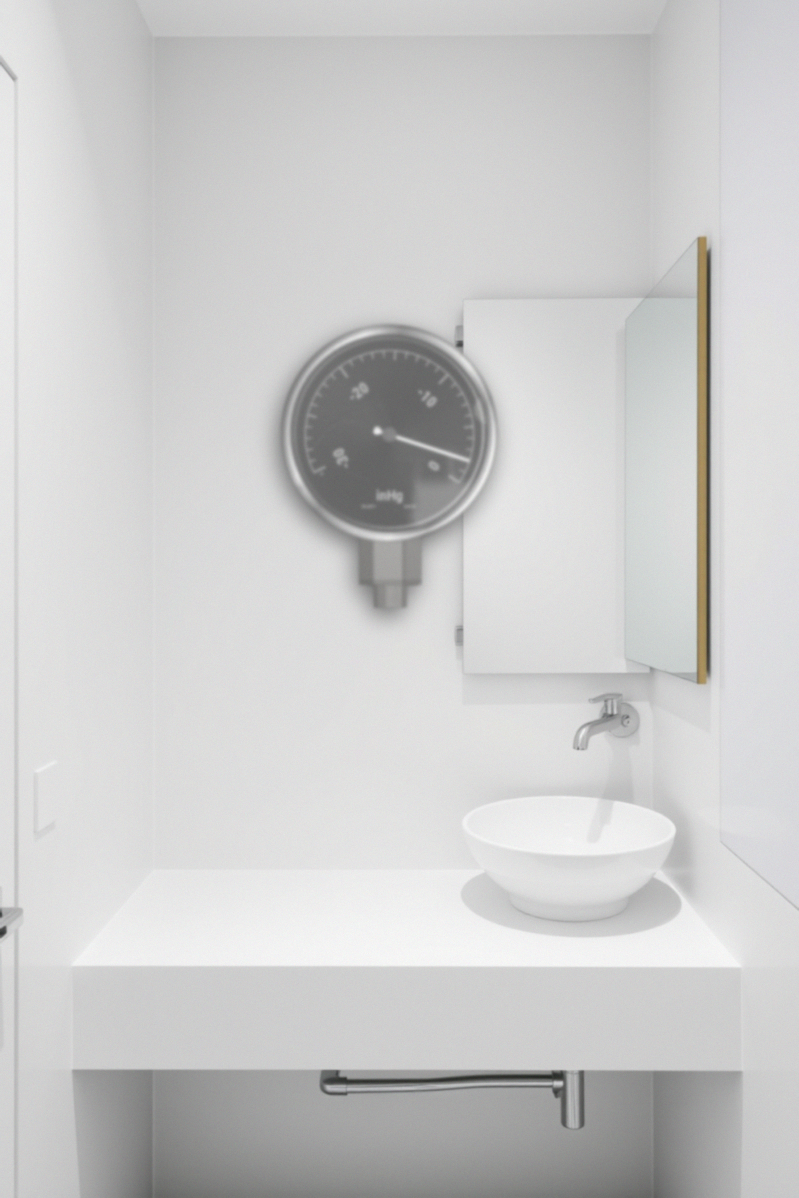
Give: -2 inHg
